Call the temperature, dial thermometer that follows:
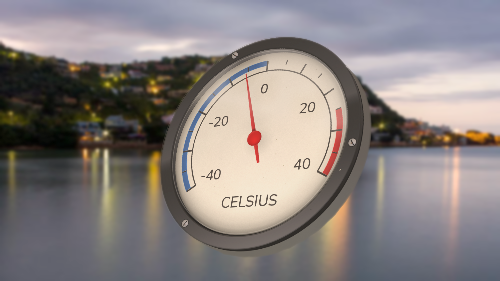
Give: -5 °C
